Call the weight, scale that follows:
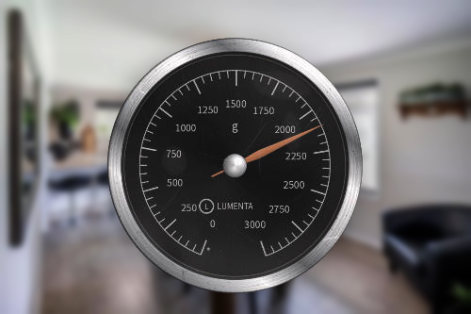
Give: 2100 g
